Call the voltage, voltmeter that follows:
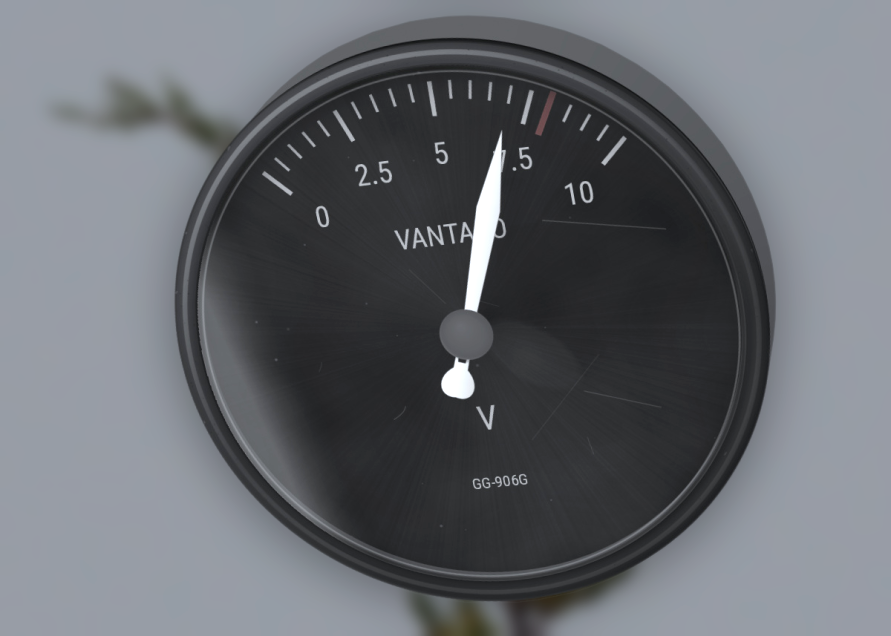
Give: 7 V
